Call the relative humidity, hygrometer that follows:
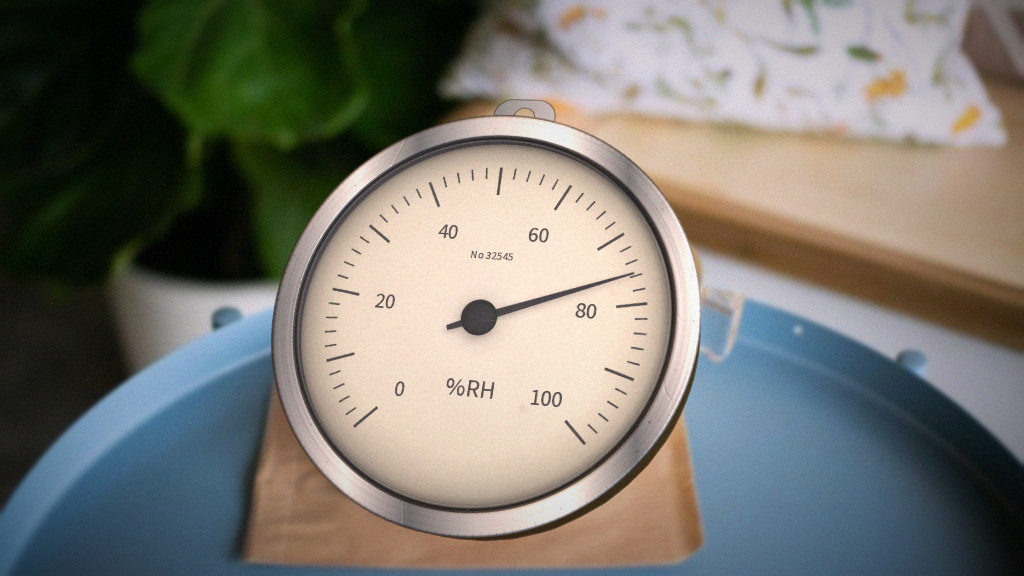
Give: 76 %
